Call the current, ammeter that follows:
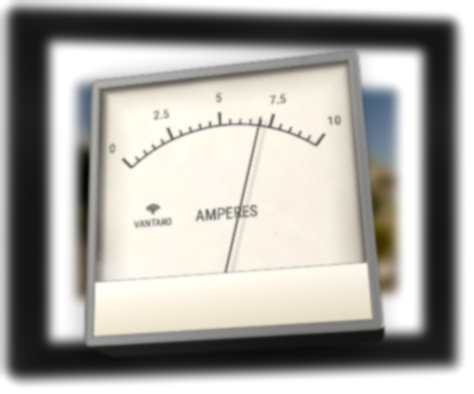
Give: 7 A
